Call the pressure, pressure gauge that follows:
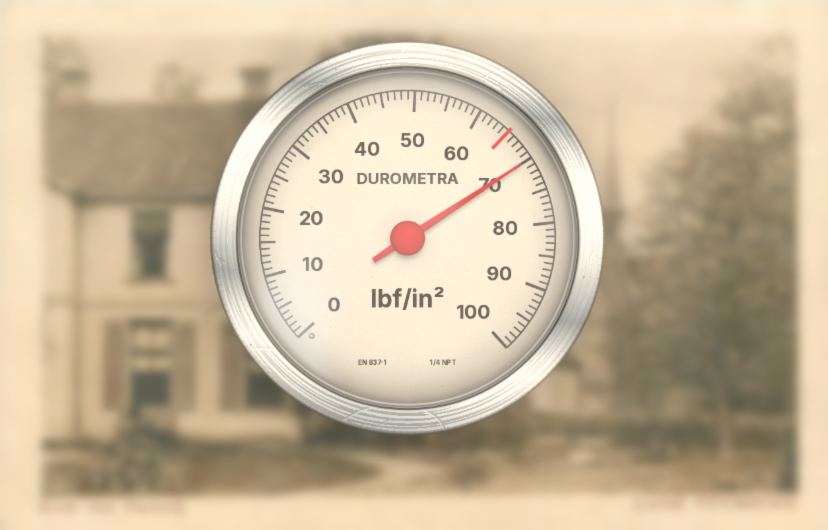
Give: 70 psi
